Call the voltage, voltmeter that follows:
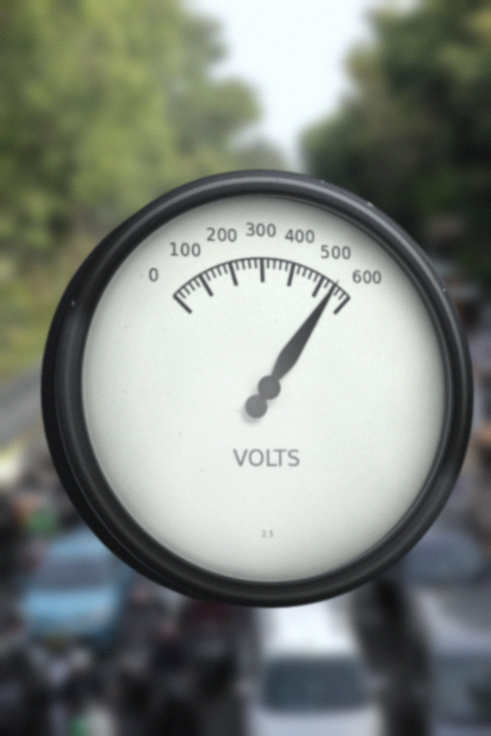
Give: 540 V
